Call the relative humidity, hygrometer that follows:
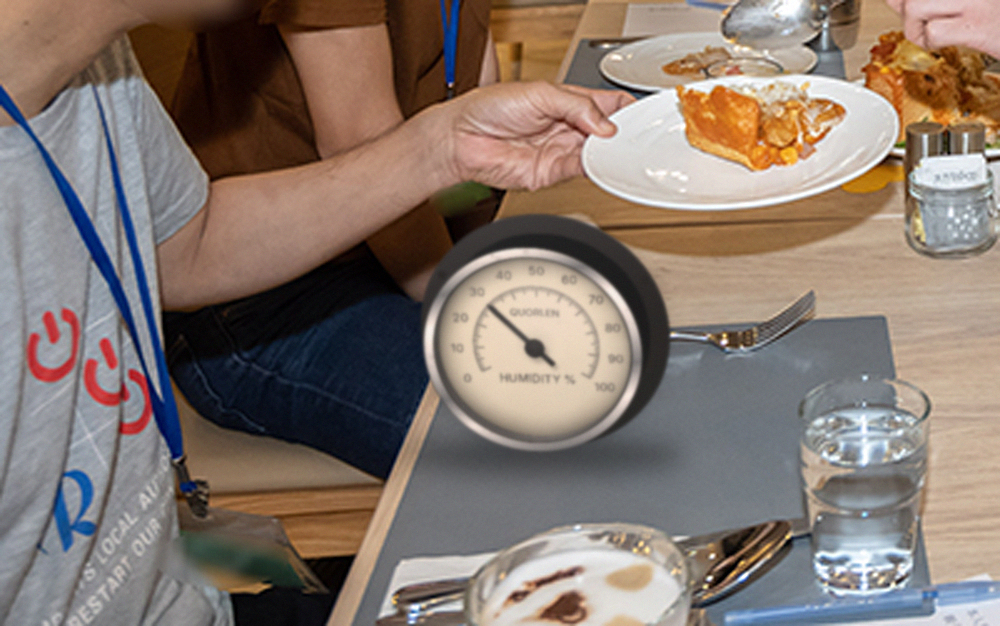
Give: 30 %
